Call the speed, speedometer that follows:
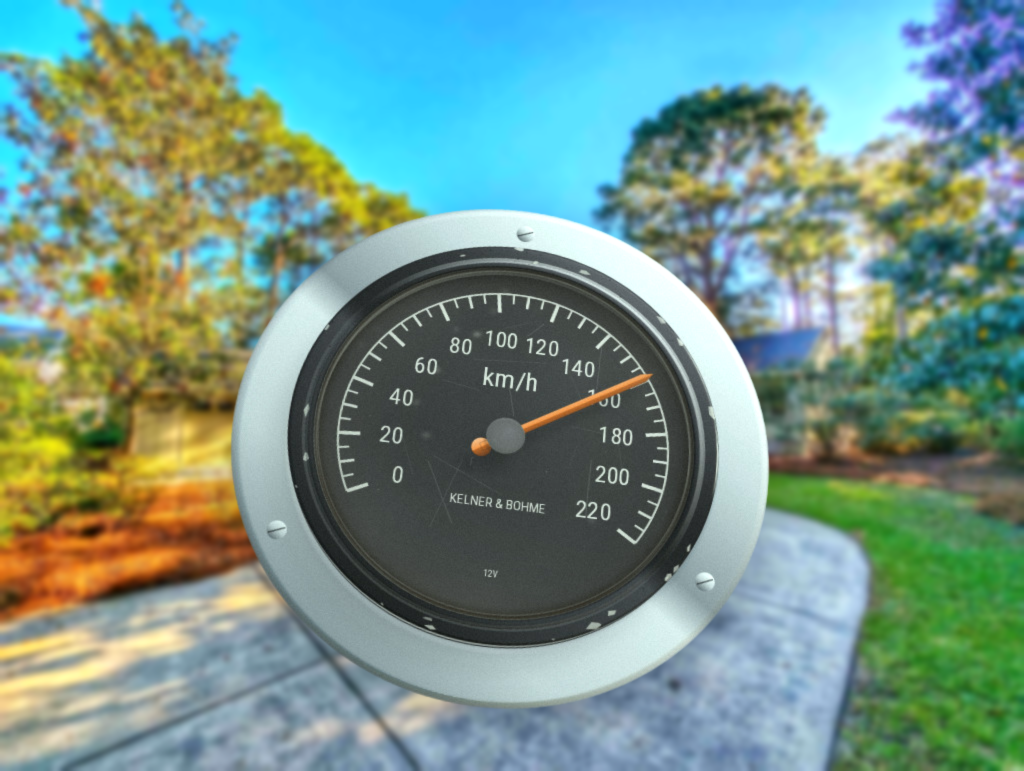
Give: 160 km/h
